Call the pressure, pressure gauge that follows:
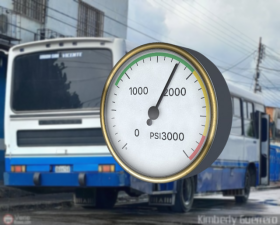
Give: 1800 psi
